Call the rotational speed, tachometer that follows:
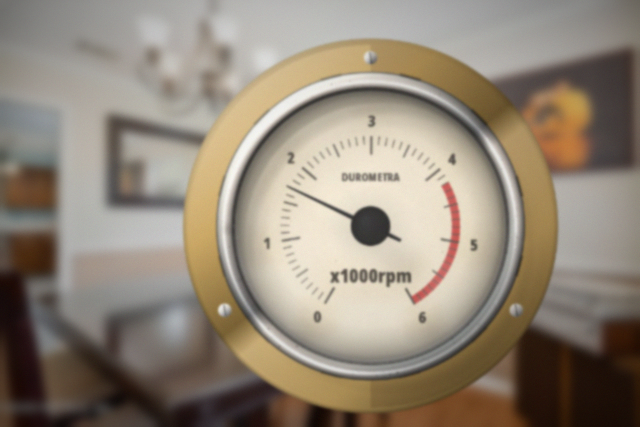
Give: 1700 rpm
